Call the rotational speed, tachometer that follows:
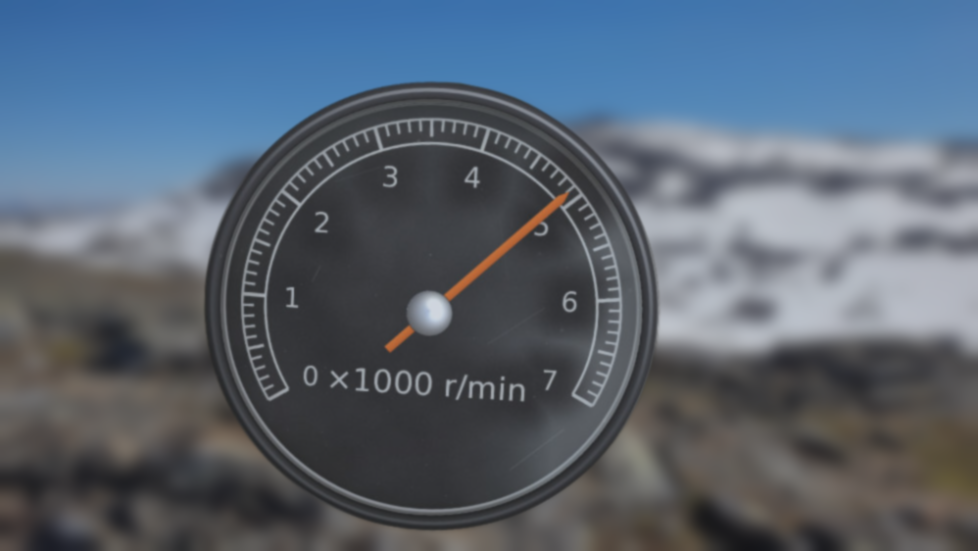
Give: 4900 rpm
